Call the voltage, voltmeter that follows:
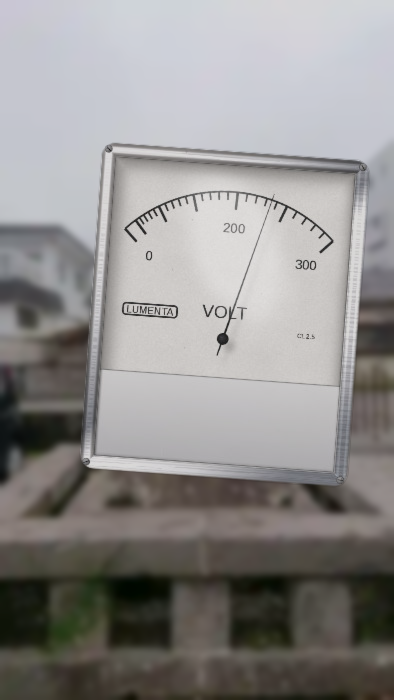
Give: 235 V
